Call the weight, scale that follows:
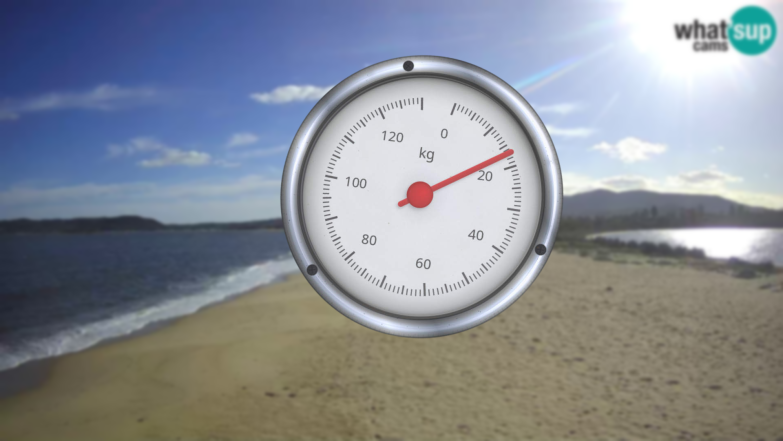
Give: 17 kg
